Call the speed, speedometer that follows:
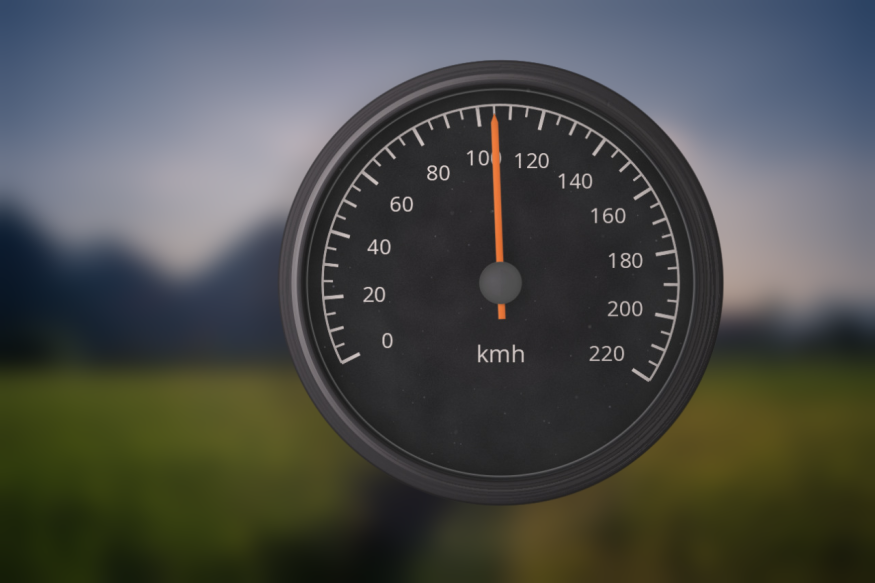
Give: 105 km/h
